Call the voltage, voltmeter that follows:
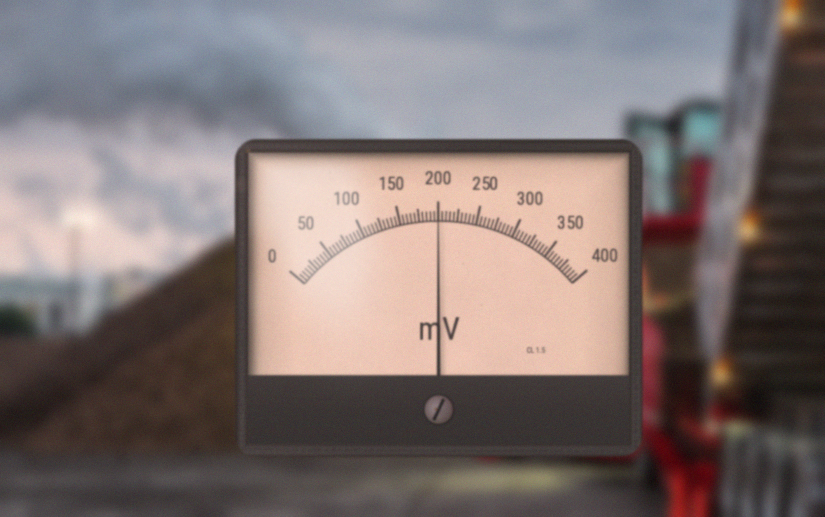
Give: 200 mV
